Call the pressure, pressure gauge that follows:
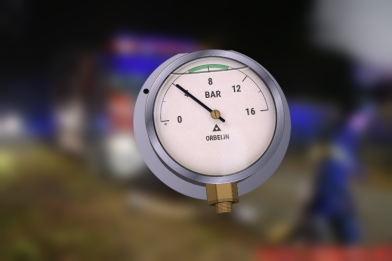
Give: 4 bar
